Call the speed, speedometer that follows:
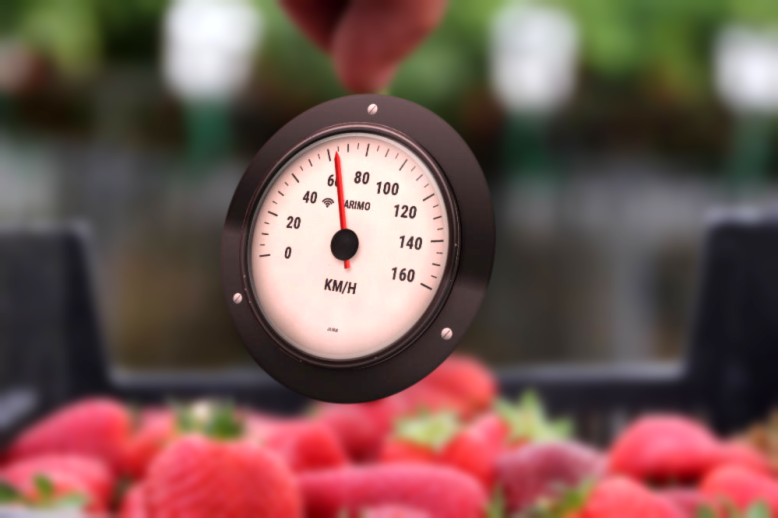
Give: 65 km/h
